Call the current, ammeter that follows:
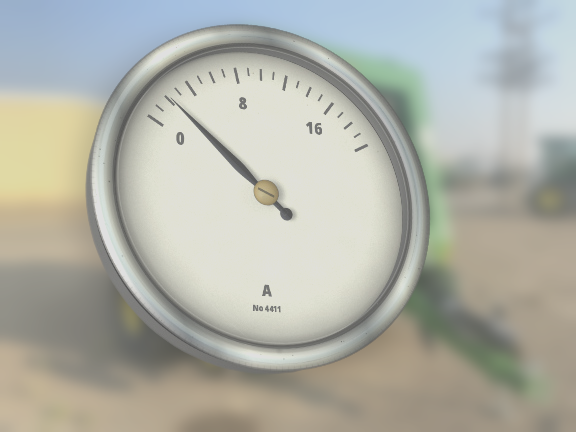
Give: 2 A
